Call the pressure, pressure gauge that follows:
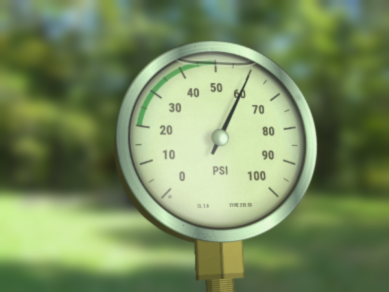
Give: 60 psi
